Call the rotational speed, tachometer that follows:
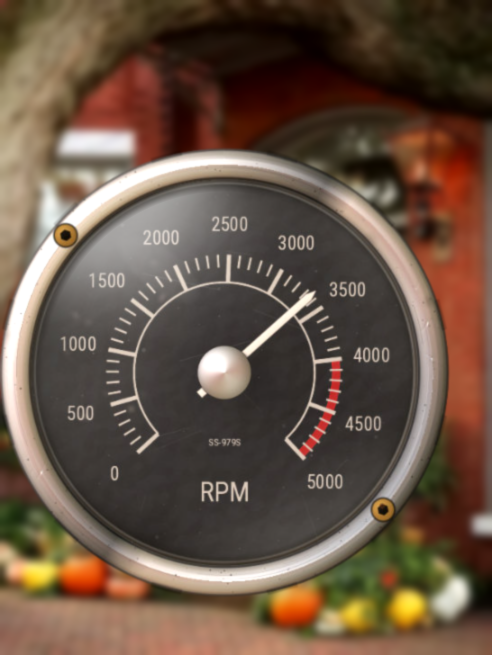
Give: 3350 rpm
